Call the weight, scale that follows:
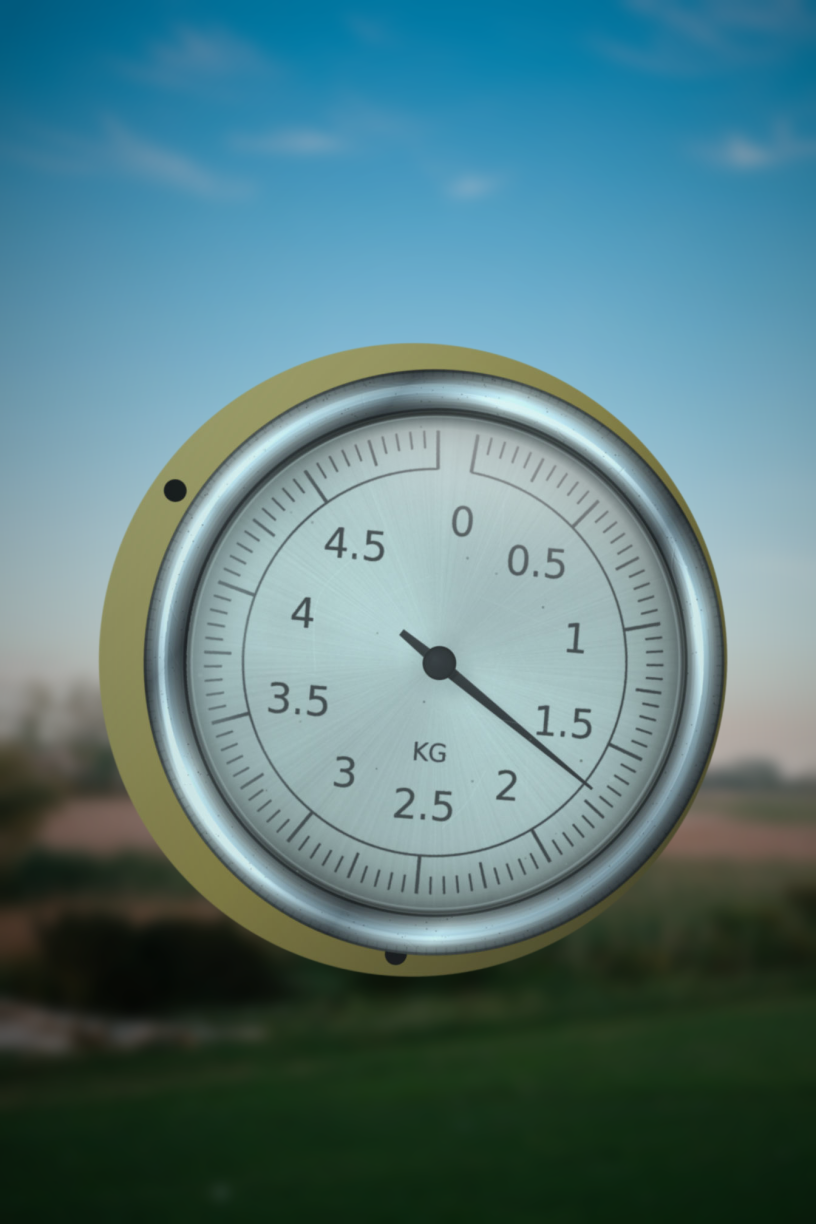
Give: 1.7 kg
